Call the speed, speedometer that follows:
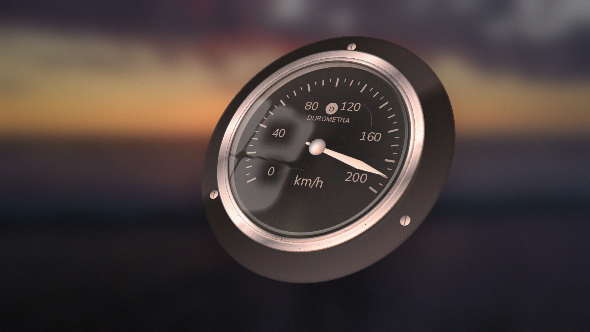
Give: 190 km/h
